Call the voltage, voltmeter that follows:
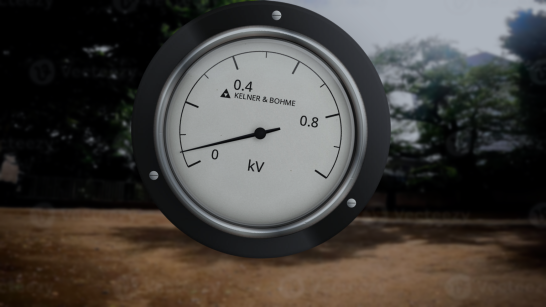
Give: 0.05 kV
